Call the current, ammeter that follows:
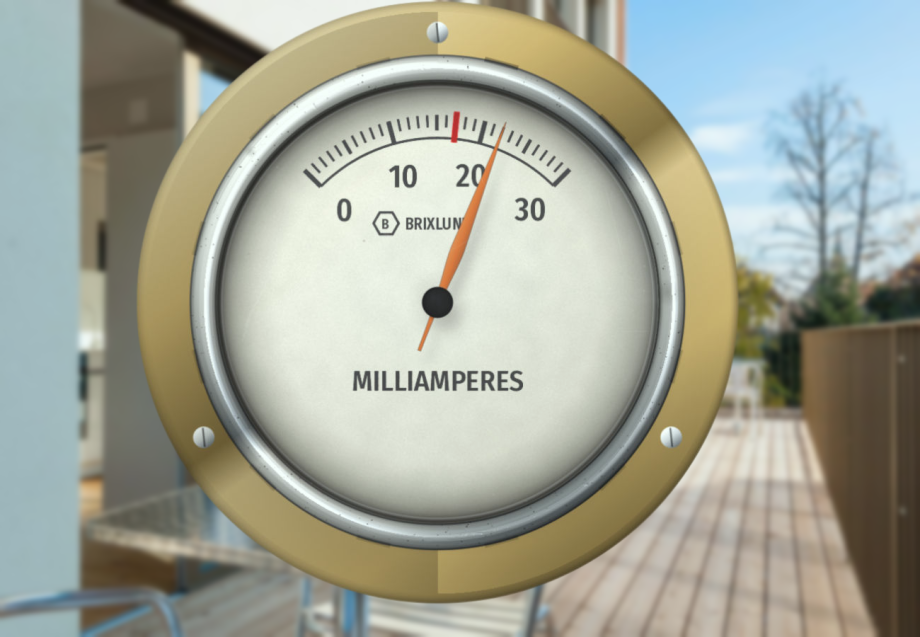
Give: 22 mA
